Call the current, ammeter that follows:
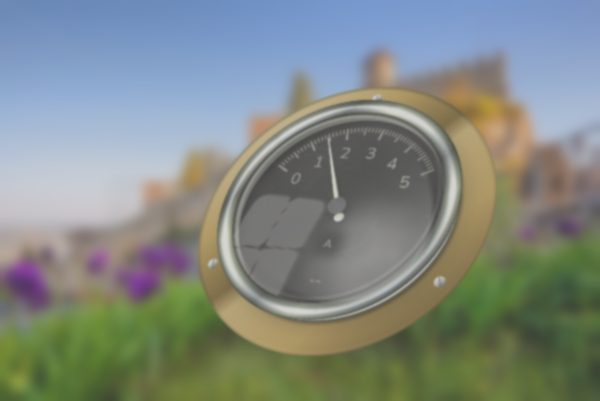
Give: 1.5 A
